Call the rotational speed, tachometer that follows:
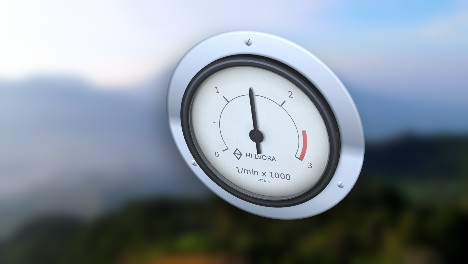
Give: 1500 rpm
